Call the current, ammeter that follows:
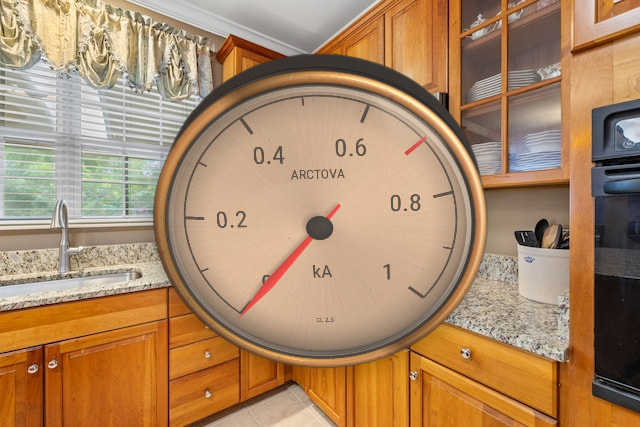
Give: 0 kA
